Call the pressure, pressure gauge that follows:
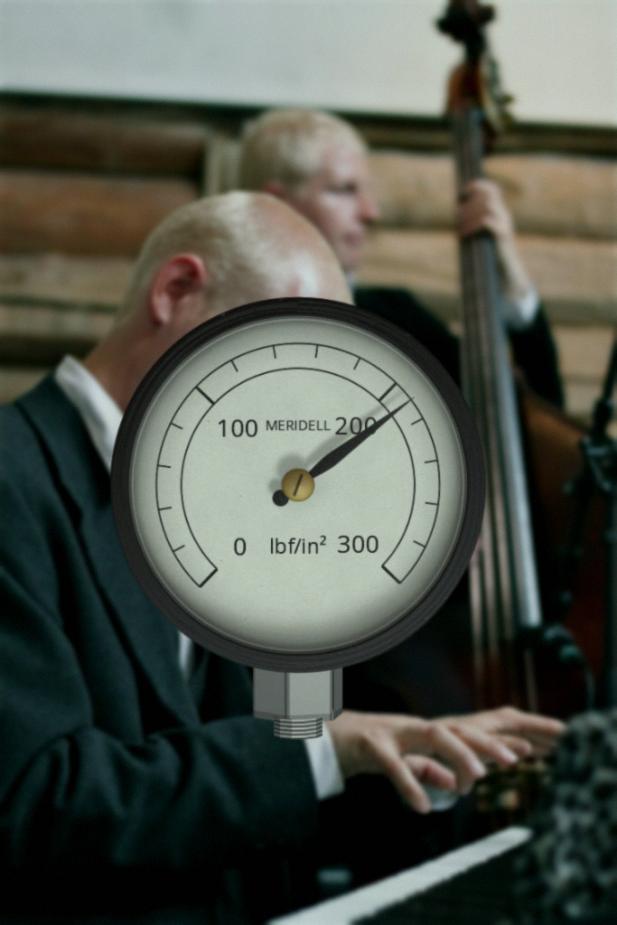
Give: 210 psi
